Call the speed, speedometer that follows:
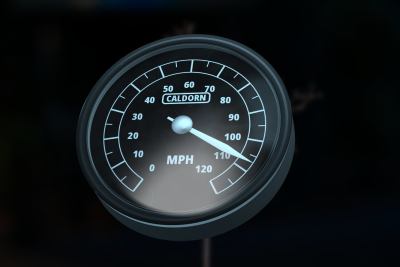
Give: 107.5 mph
